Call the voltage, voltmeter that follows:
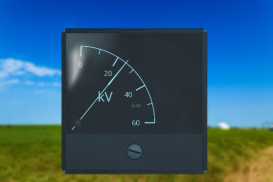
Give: 25 kV
